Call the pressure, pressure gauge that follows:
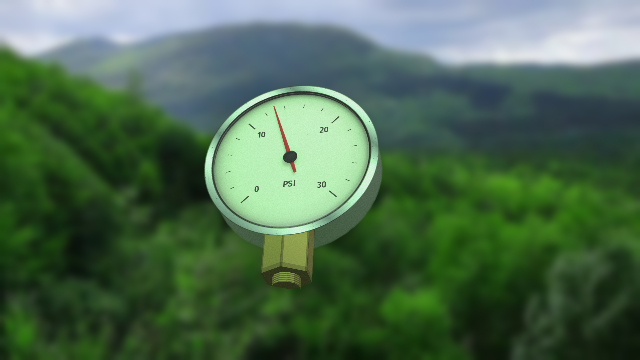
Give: 13 psi
